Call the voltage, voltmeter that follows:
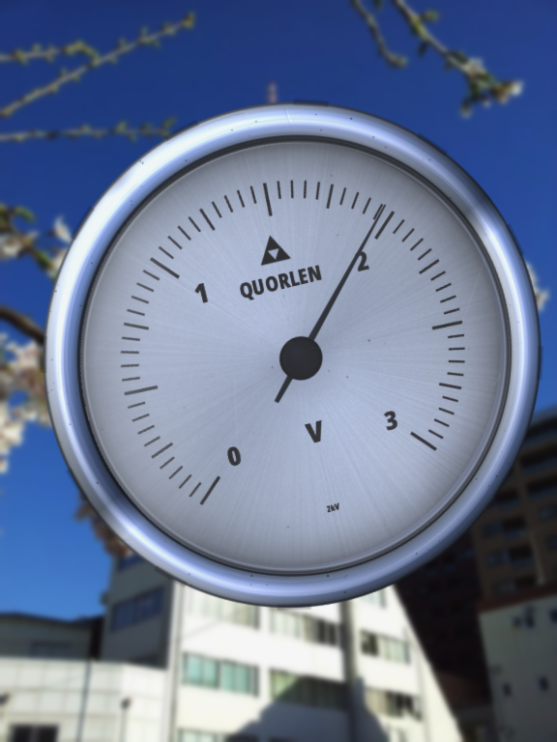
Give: 1.95 V
